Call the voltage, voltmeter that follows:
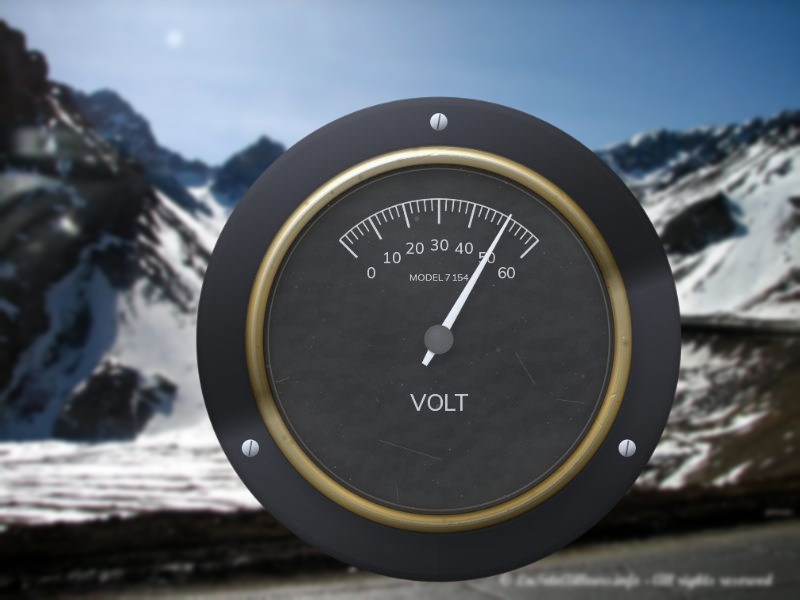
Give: 50 V
